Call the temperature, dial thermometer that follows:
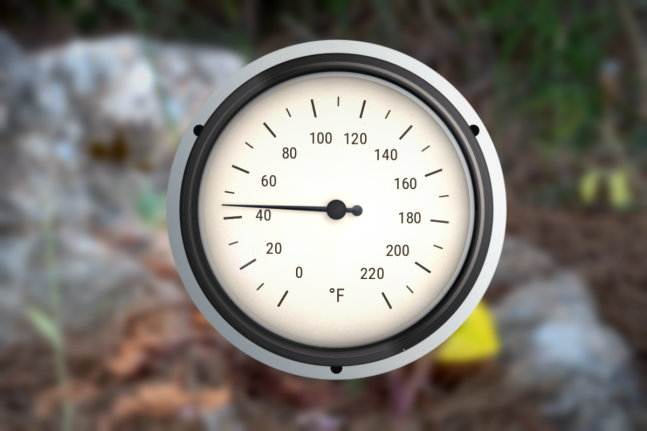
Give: 45 °F
